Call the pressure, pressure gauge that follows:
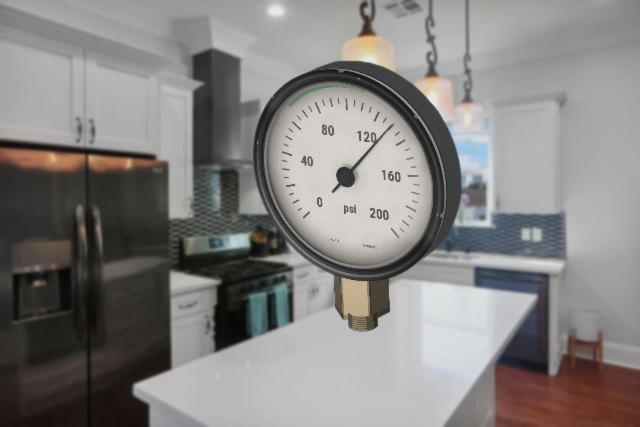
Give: 130 psi
